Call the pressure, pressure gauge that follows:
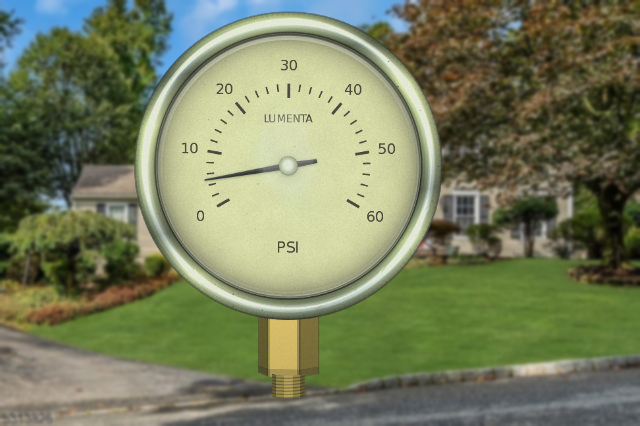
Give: 5 psi
